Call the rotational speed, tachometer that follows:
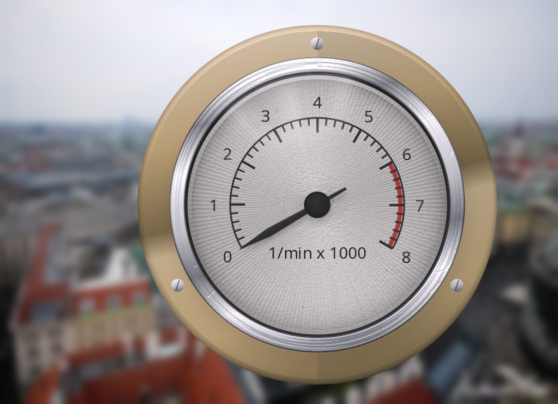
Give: 0 rpm
